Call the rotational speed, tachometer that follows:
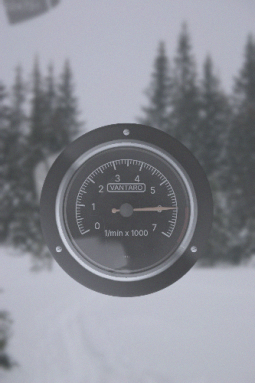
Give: 6000 rpm
